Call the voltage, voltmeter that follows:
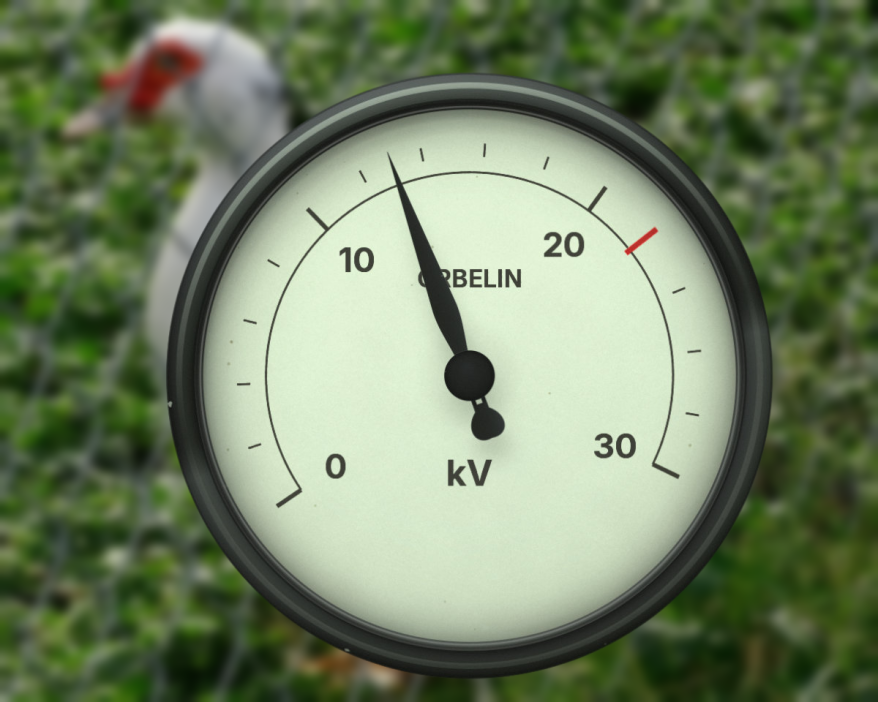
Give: 13 kV
